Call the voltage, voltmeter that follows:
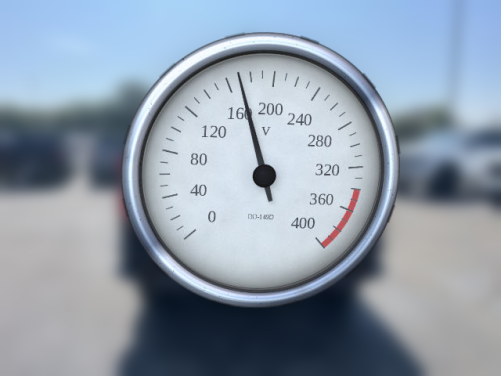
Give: 170 V
